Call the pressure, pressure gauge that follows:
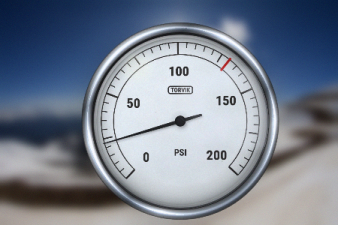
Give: 22.5 psi
